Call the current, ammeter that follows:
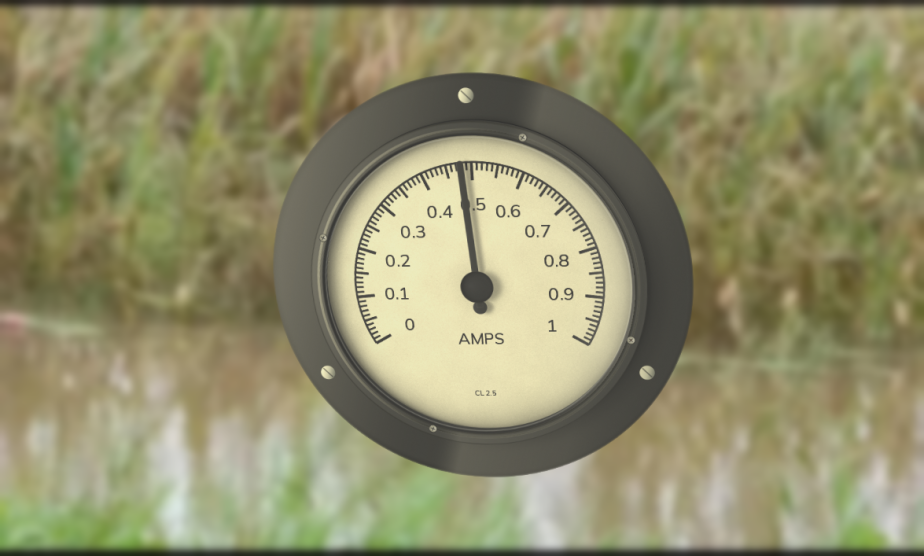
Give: 0.48 A
